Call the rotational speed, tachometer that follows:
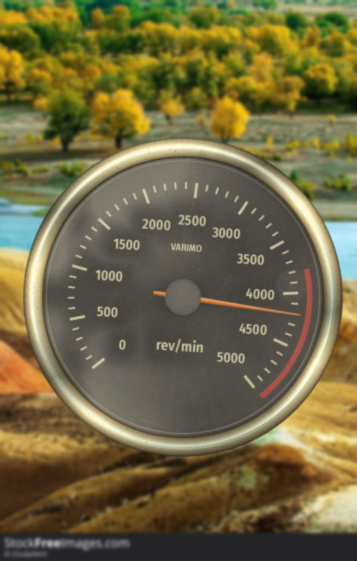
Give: 4200 rpm
